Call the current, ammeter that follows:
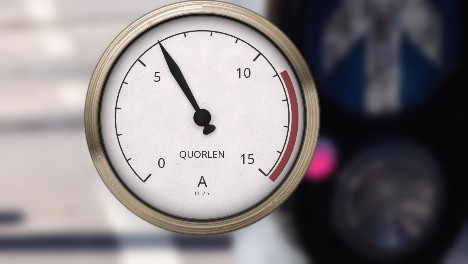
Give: 6 A
